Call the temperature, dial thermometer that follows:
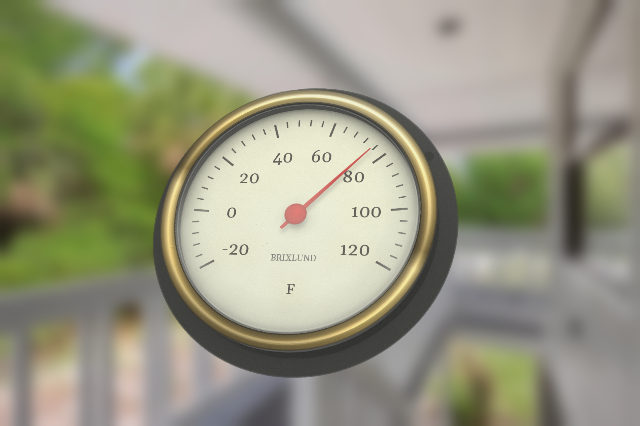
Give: 76 °F
